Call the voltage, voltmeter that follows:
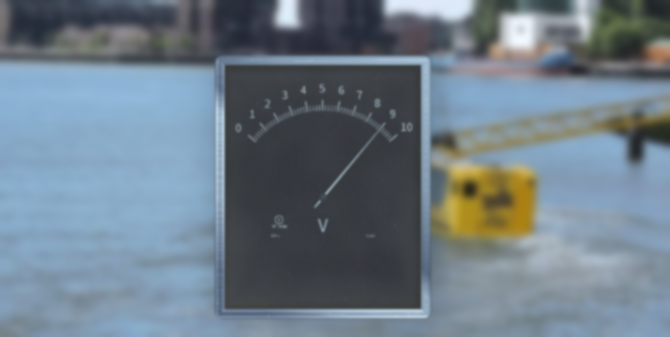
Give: 9 V
